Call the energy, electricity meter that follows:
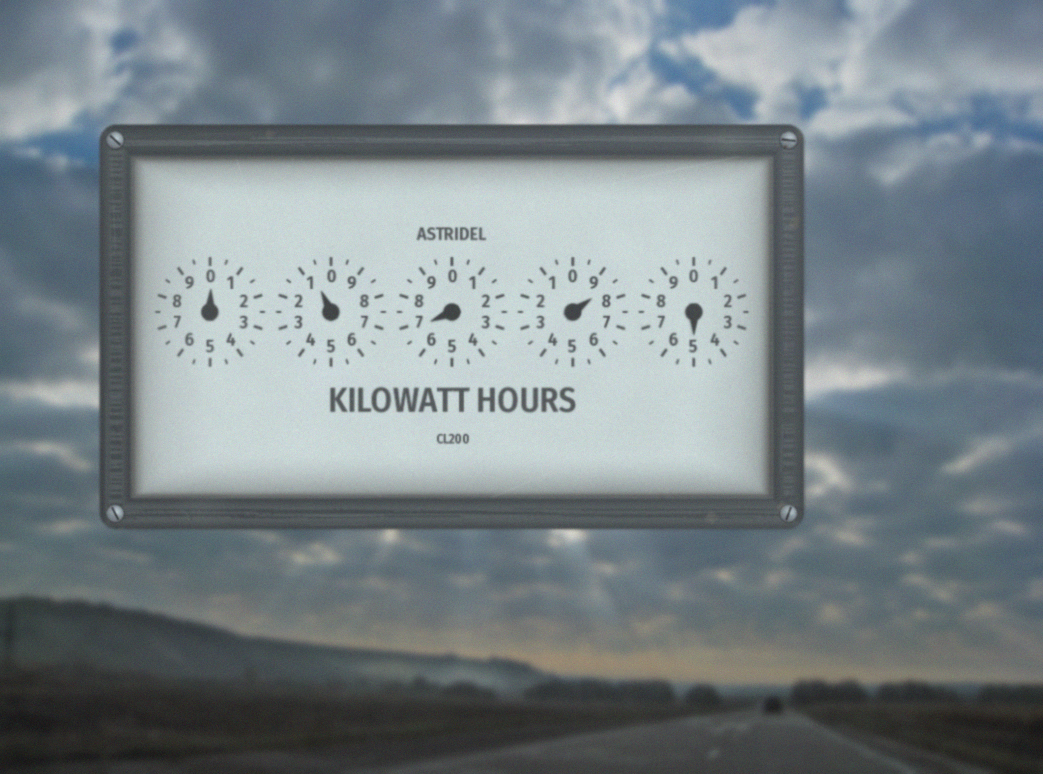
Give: 685 kWh
